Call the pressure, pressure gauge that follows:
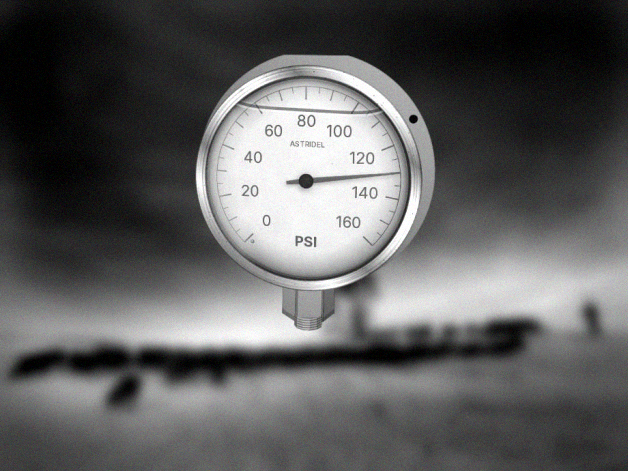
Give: 130 psi
